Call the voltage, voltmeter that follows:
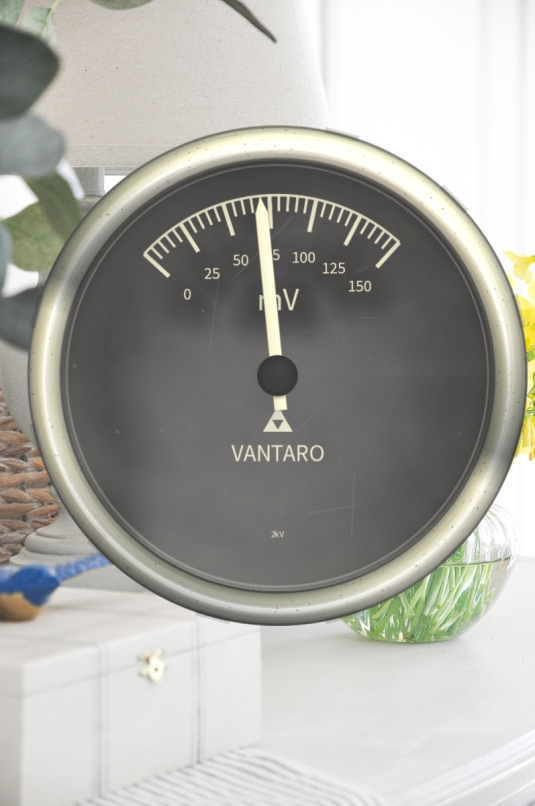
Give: 70 mV
